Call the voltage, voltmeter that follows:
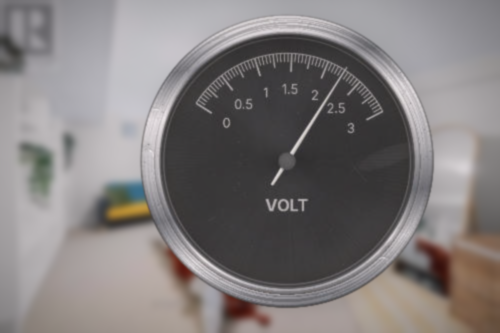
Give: 2.25 V
